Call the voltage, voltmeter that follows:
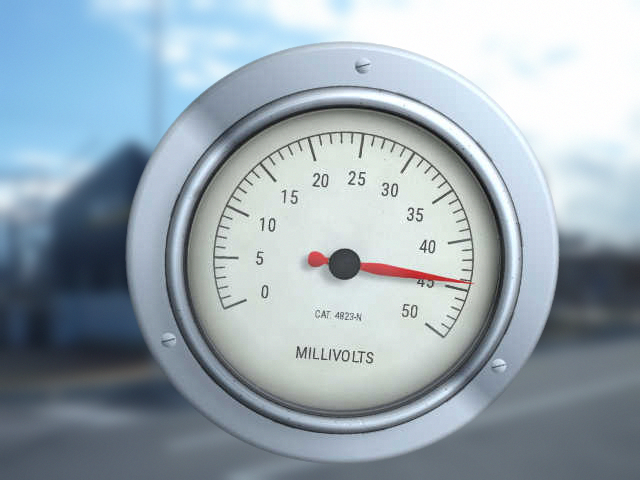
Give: 44 mV
